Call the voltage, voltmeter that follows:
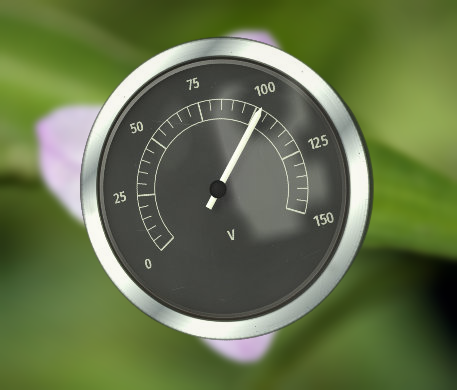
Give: 102.5 V
